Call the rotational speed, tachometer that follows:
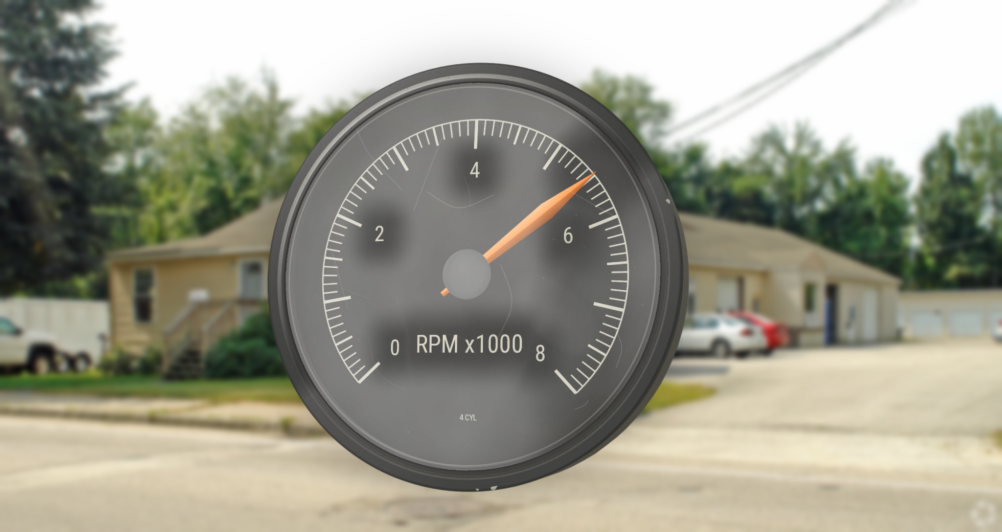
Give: 5500 rpm
